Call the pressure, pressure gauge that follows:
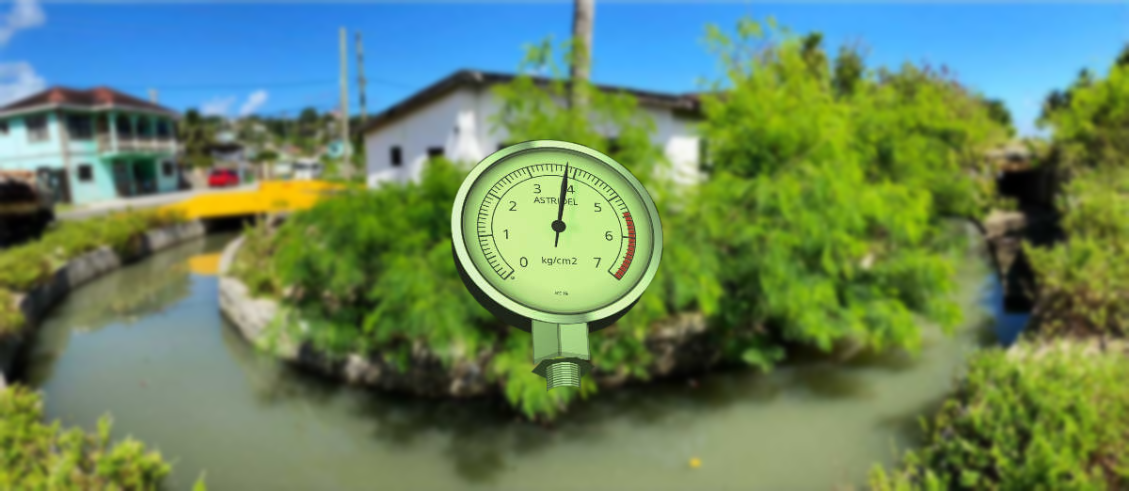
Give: 3.8 kg/cm²
